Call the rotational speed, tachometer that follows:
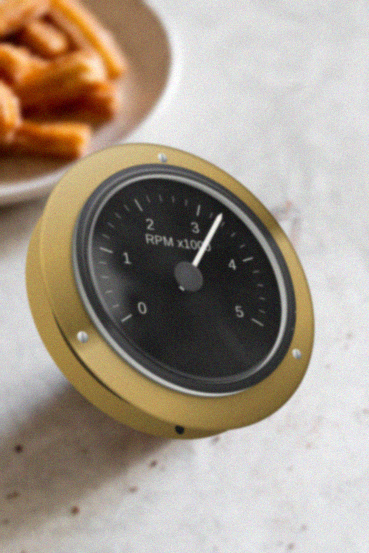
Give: 3300 rpm
